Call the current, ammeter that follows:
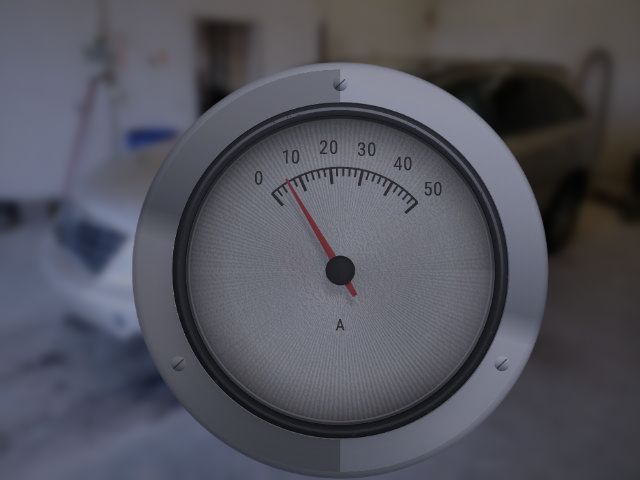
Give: 6 A
